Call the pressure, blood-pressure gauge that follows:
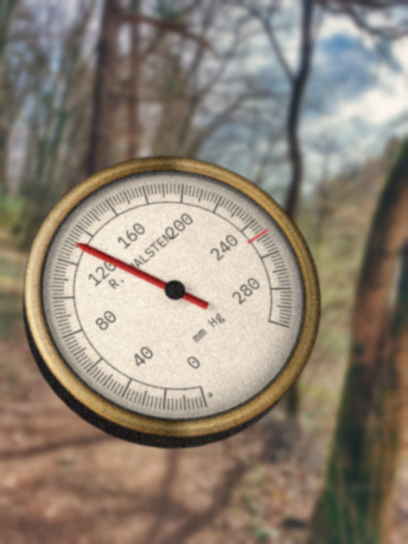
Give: 130 mmHg
